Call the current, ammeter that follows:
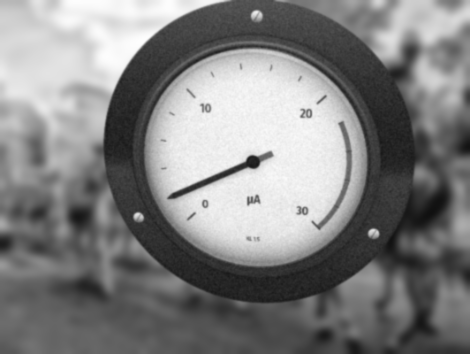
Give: 2 µA
